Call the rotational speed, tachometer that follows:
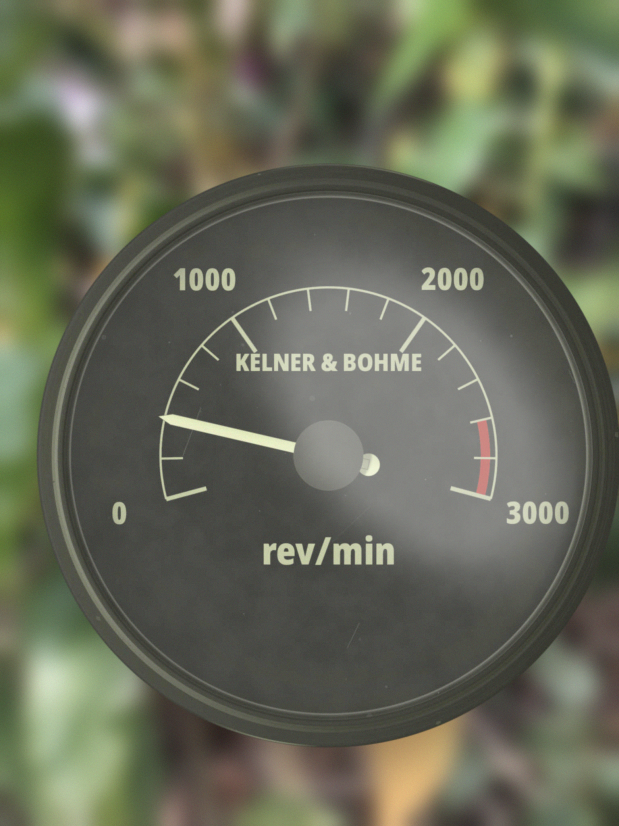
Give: 400 rpm
